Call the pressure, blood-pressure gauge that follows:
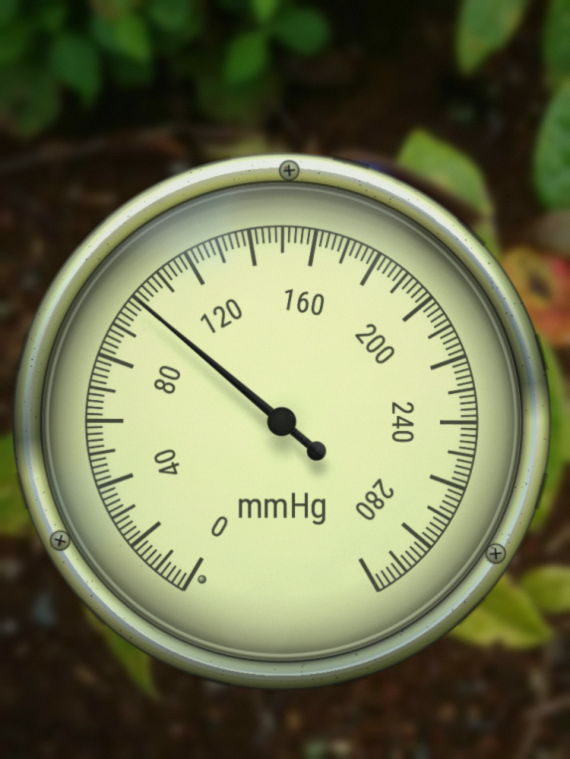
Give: 100 mmHg
